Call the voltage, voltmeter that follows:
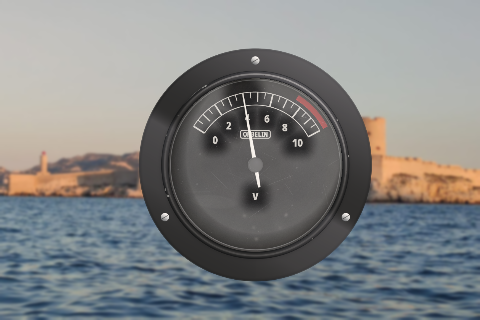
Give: 4 V
